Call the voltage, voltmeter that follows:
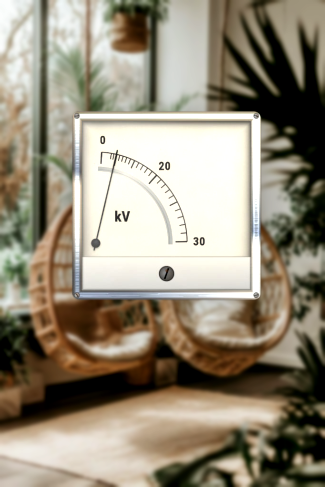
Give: 10 kV
